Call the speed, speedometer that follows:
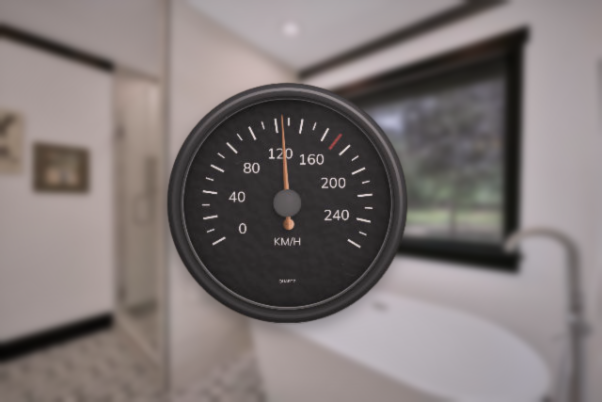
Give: 125 km/h
